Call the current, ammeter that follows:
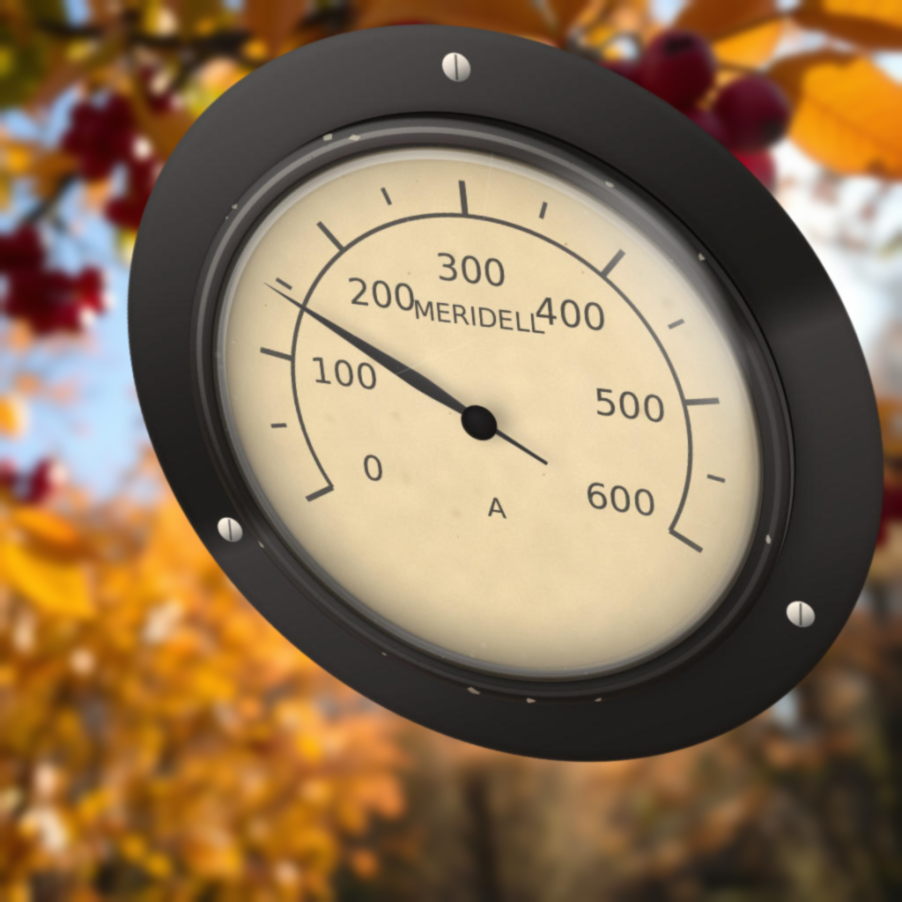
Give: 150 A
